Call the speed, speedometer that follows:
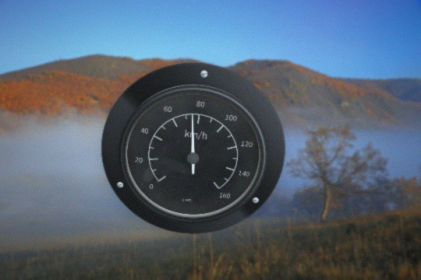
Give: 75 km/h
